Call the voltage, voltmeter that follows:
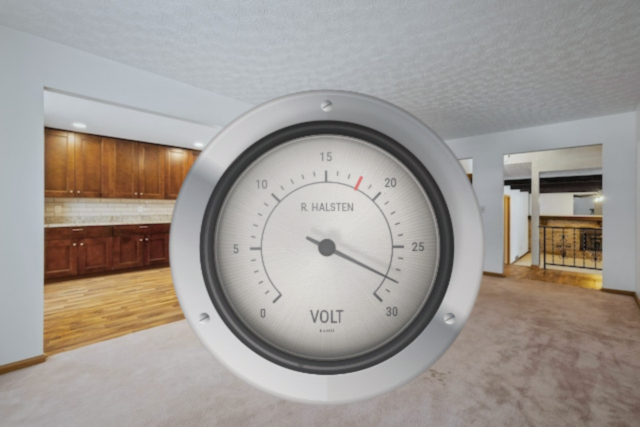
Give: 28 V
